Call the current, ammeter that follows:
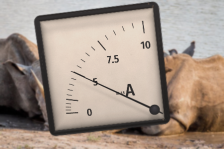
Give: 5 A
